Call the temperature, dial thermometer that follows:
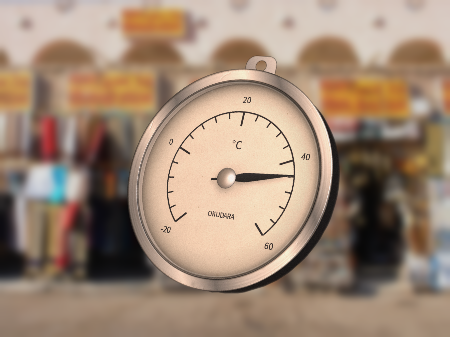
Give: 44 °C
